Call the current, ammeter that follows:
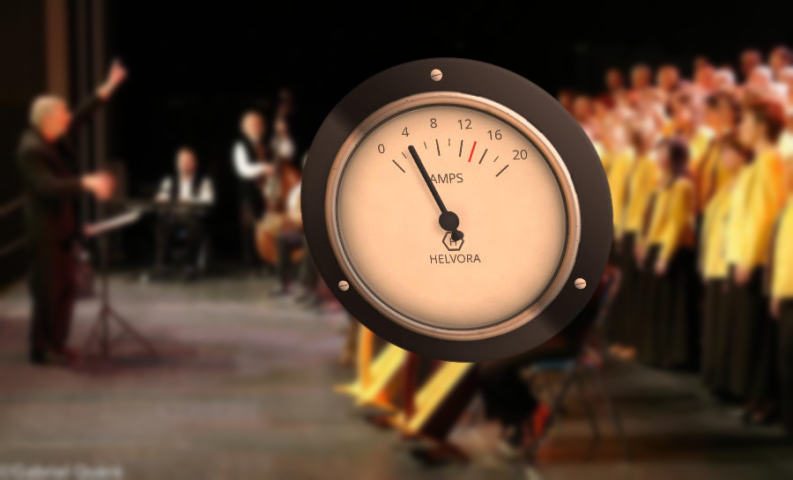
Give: 4 A
